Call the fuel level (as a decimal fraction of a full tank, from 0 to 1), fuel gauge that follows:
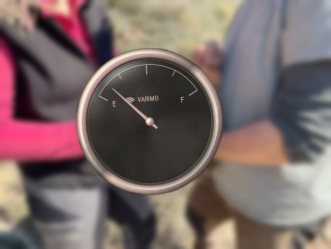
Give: 0.125
